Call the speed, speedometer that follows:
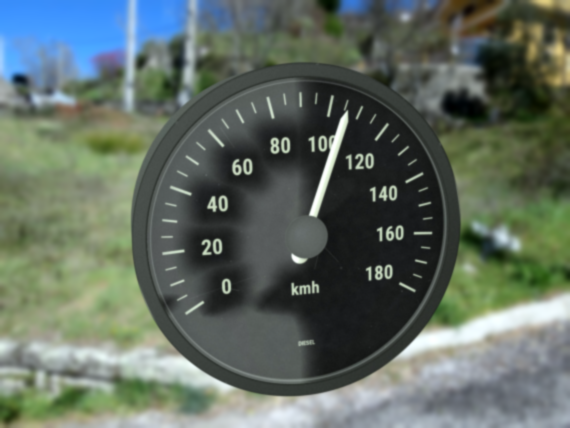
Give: 105 km/h
